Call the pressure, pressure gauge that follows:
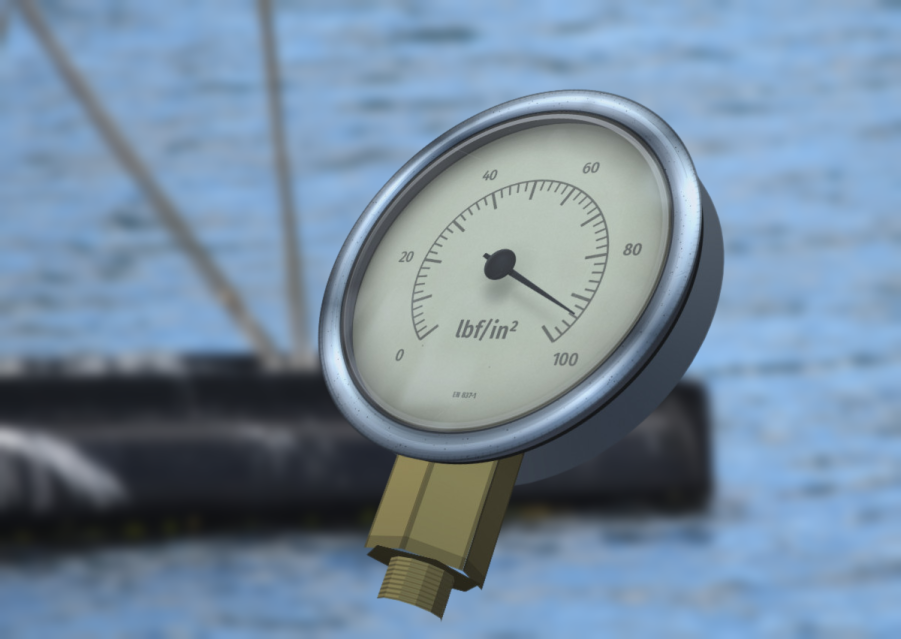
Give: 94 psi
